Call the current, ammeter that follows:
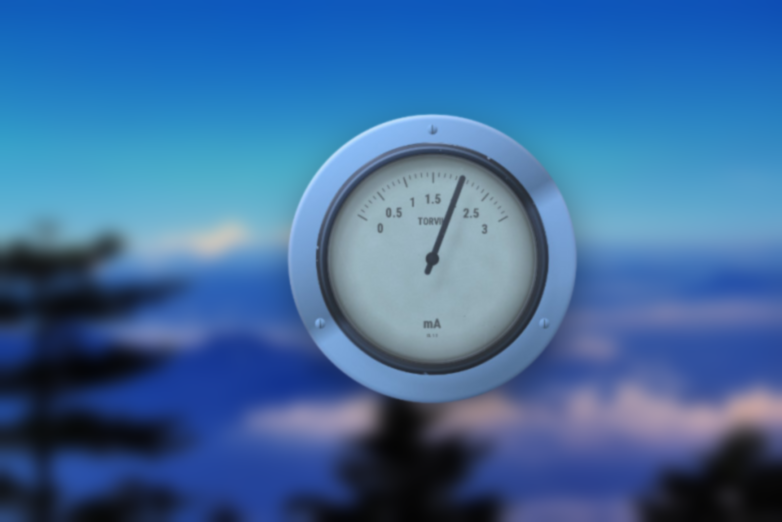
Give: 2 mA
